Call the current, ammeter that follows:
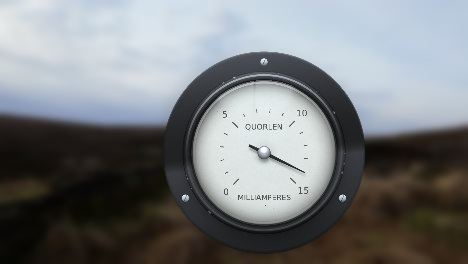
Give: 14 mA
